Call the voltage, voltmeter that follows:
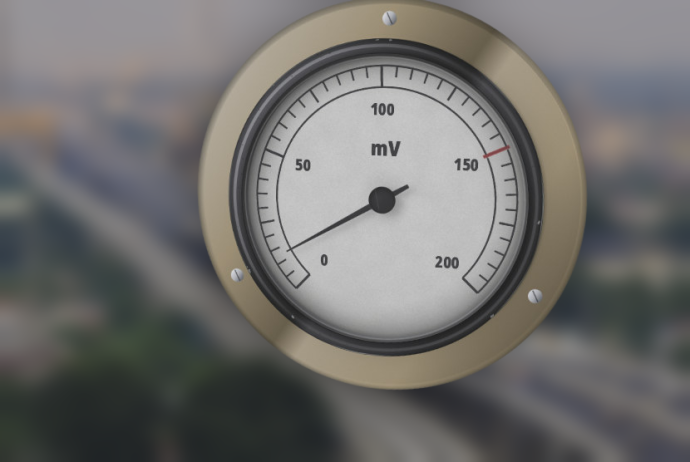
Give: 12.5 mV
